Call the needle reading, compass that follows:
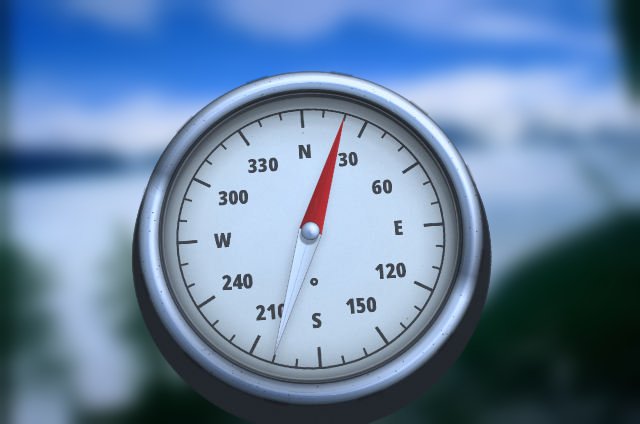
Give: 20 °
